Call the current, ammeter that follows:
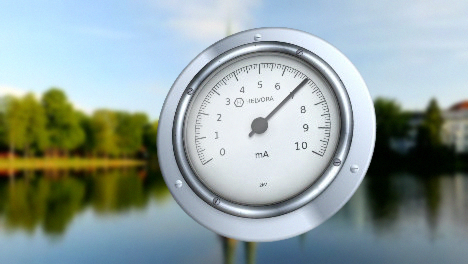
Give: 7 mA
